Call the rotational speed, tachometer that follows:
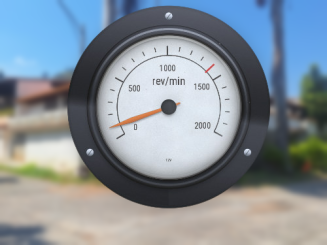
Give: 100 rpm
